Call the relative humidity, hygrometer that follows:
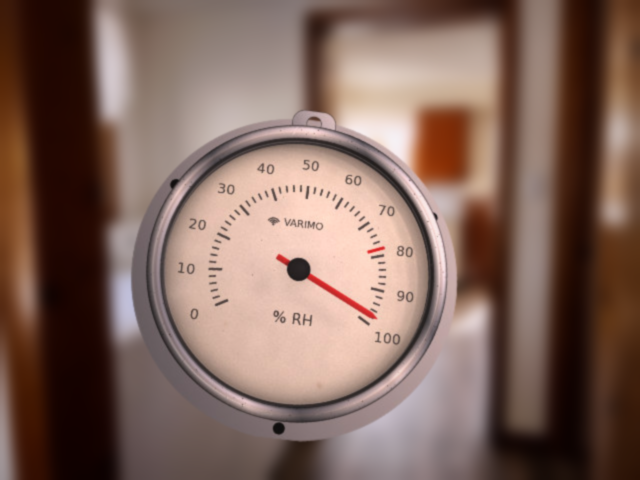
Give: 98 %
